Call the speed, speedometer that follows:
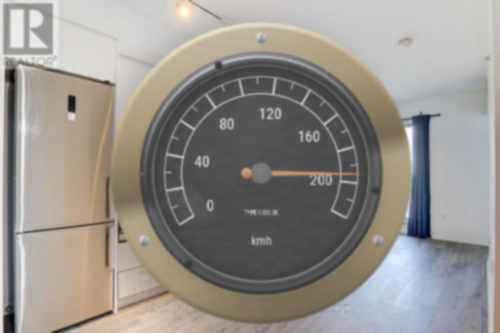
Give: 195 km/h
